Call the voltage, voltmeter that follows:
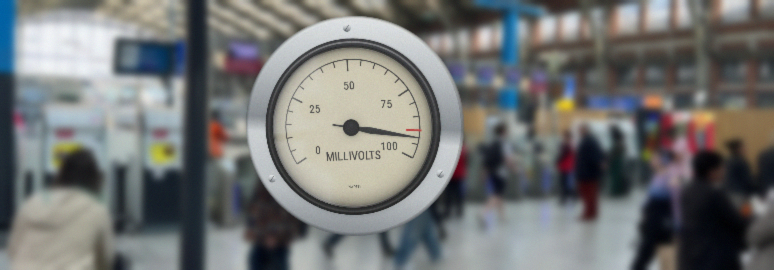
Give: 92.5 mV
